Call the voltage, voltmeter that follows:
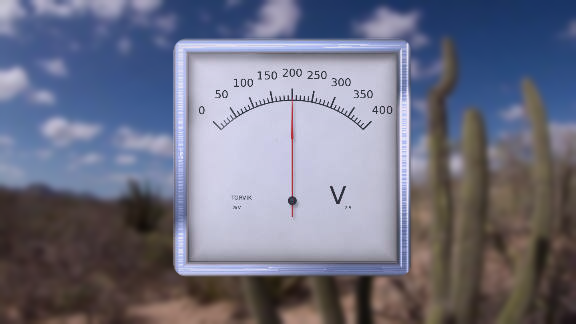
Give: 200 V
